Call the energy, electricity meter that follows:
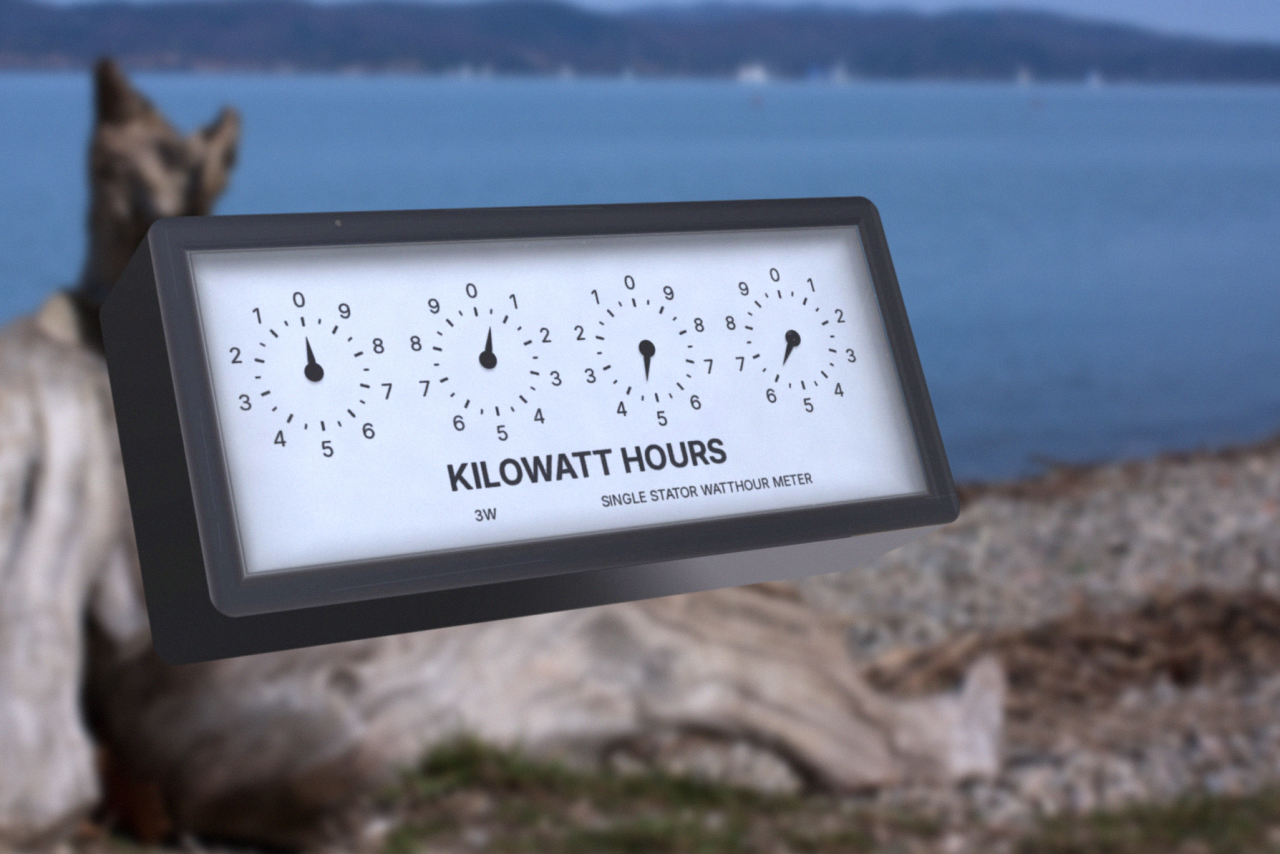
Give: 46 kWh
